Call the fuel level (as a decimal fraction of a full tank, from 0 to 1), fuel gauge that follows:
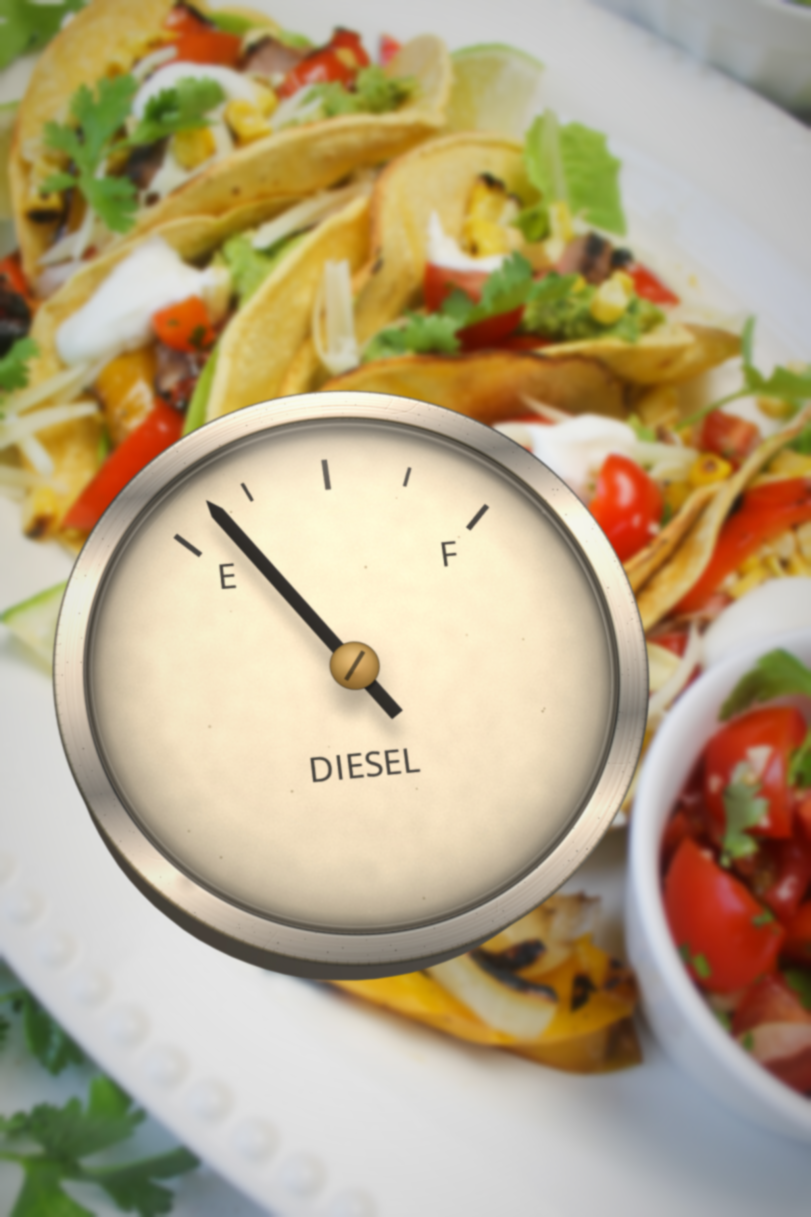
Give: 0.125
